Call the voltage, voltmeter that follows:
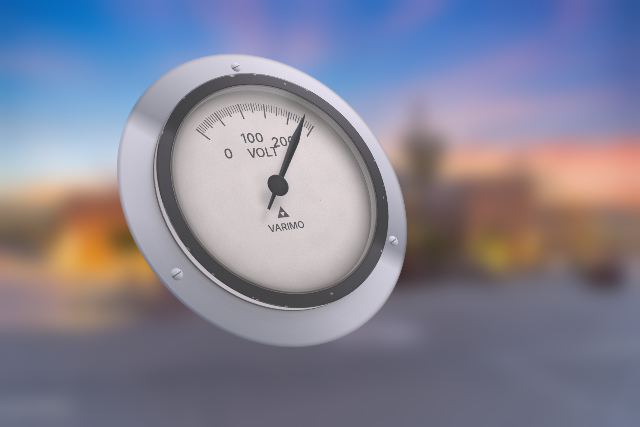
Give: 225 V
